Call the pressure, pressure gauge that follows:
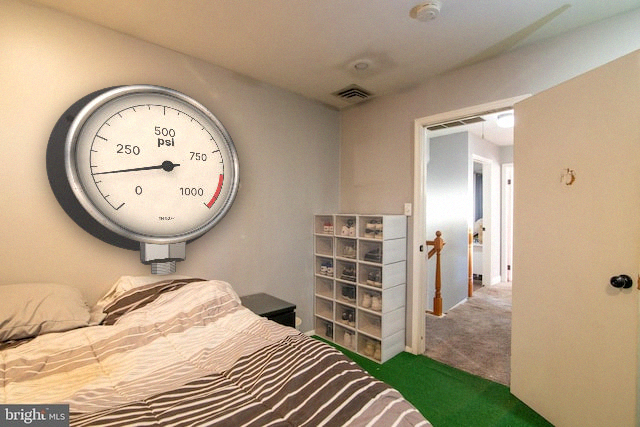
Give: 125 psi
